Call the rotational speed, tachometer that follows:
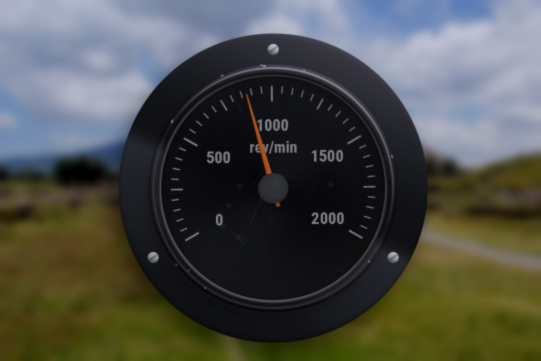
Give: 875 rpm
